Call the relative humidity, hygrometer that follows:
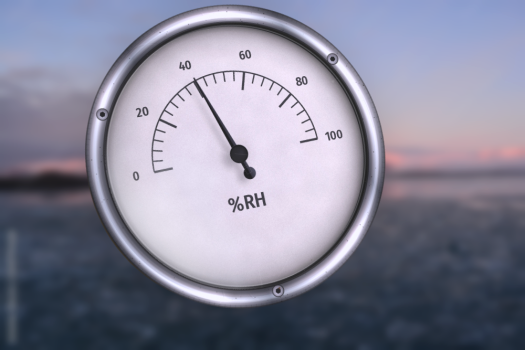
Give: 40 %
